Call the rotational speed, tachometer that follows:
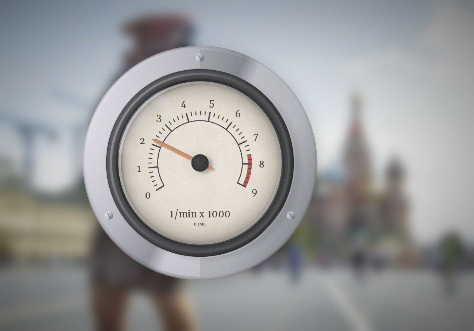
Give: 2200 rpm
